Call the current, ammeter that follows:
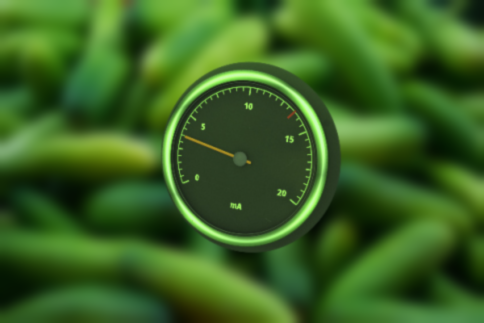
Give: 3.5 mA
